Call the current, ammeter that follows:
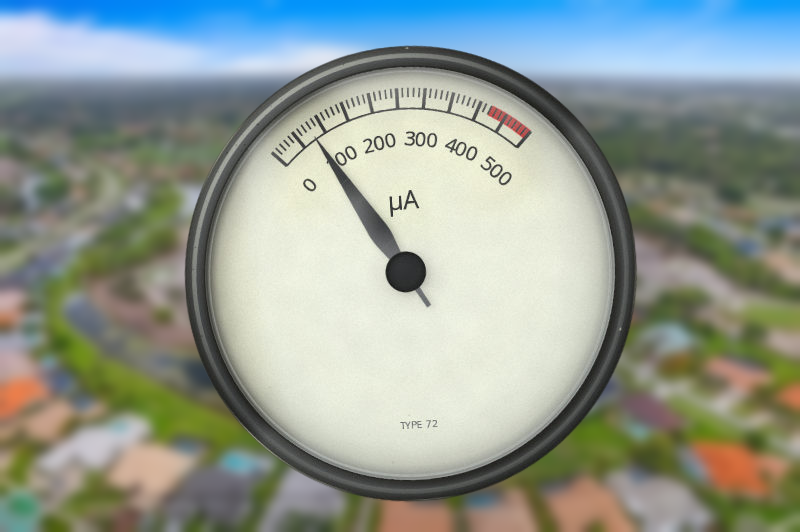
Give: 80 µA
